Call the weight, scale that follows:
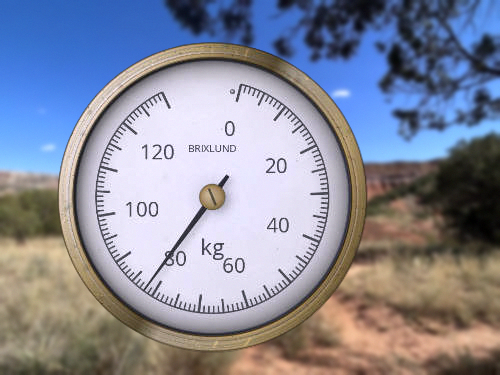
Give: 82 kg
